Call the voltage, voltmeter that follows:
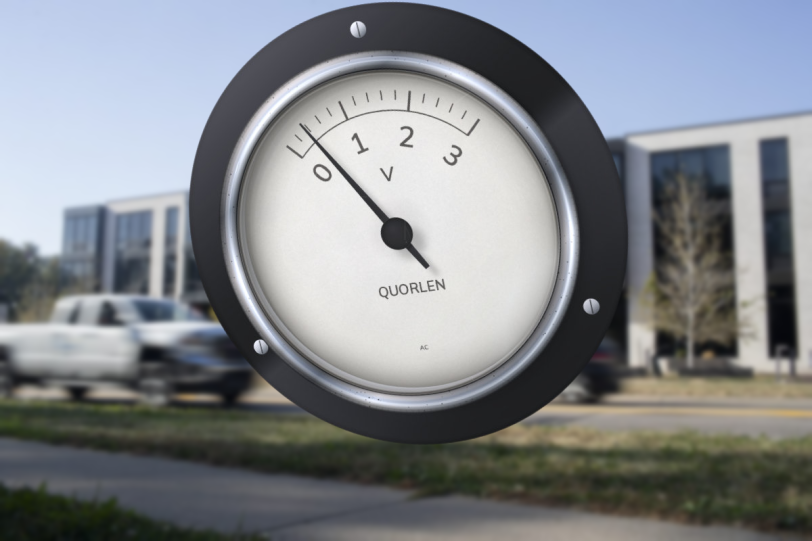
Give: 0.4 V
